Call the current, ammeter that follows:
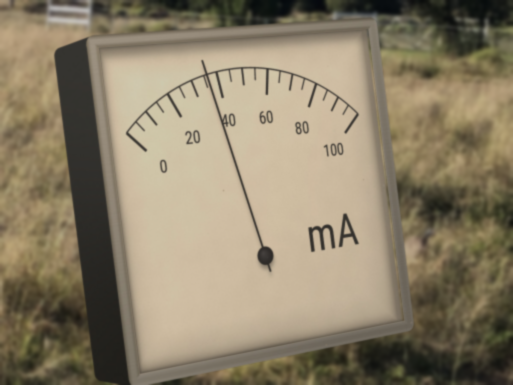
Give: 35 mA
